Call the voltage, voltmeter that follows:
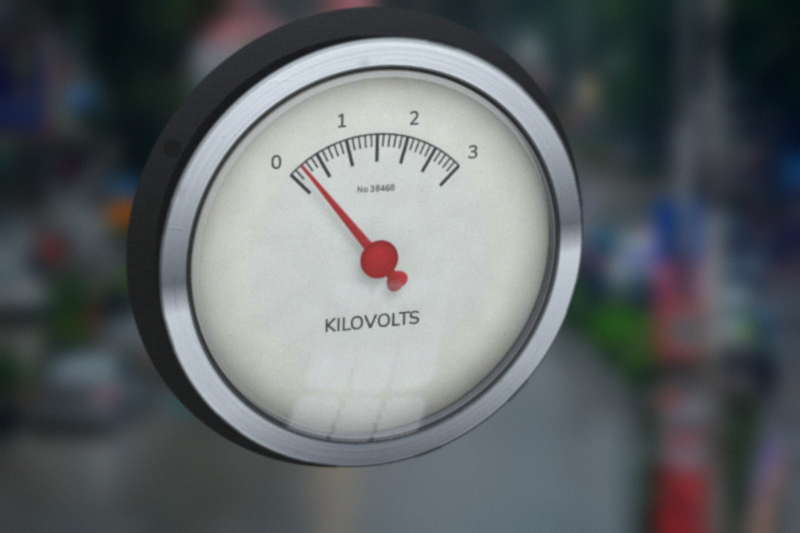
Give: 0.2 kV
